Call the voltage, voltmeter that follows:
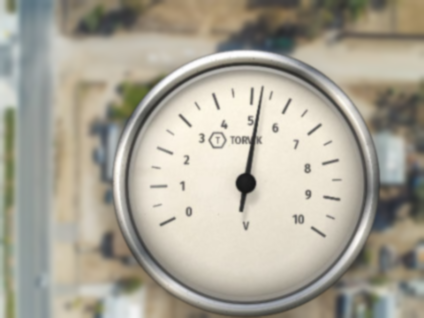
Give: 5.25 V
